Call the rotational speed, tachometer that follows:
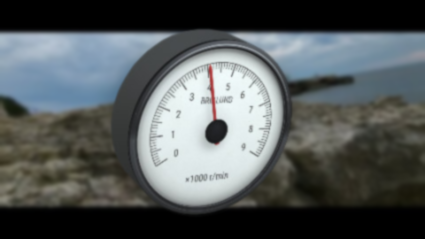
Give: 4000 rpm
